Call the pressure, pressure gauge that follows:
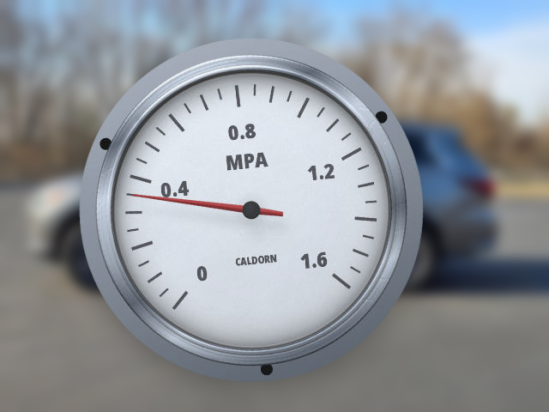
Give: 0.35 MPa
